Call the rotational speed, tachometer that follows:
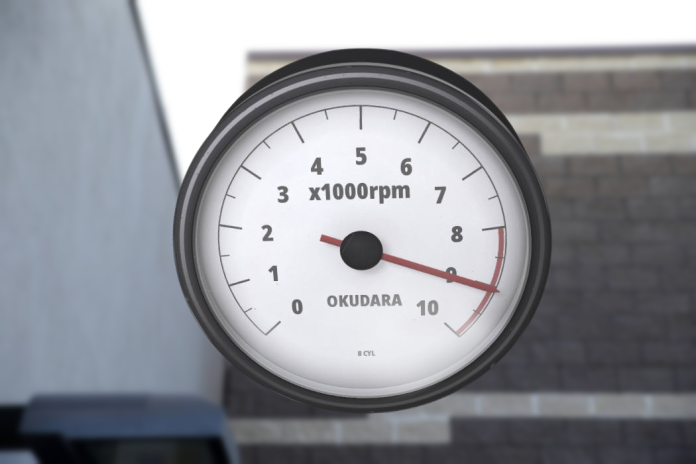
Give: 9000 rpm
